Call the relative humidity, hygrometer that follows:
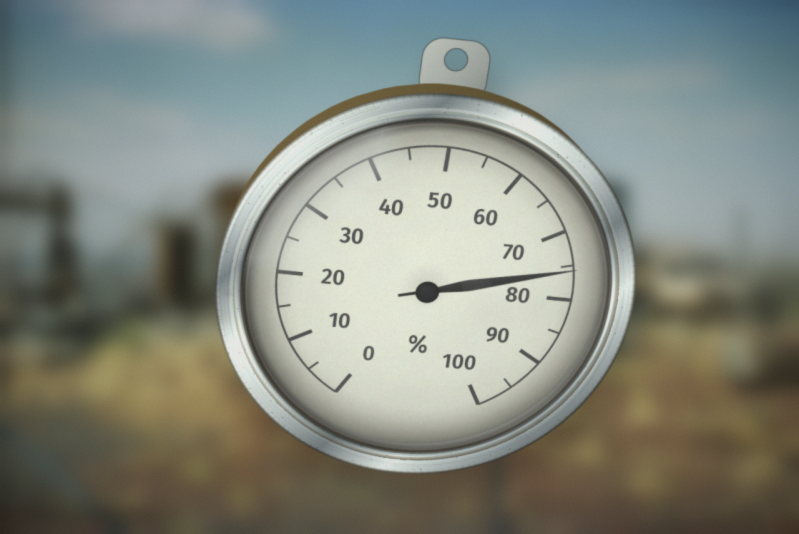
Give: 75 %
